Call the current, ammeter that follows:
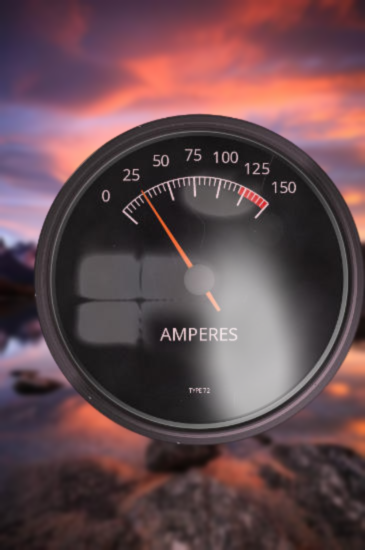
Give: 25 A
